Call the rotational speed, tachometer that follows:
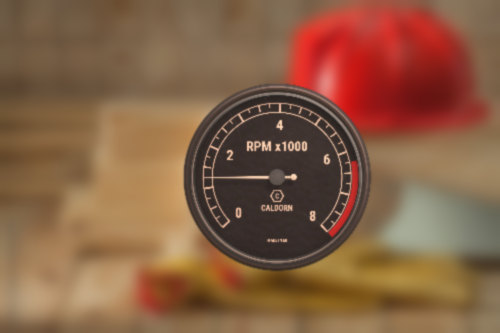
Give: 1250 rpm
